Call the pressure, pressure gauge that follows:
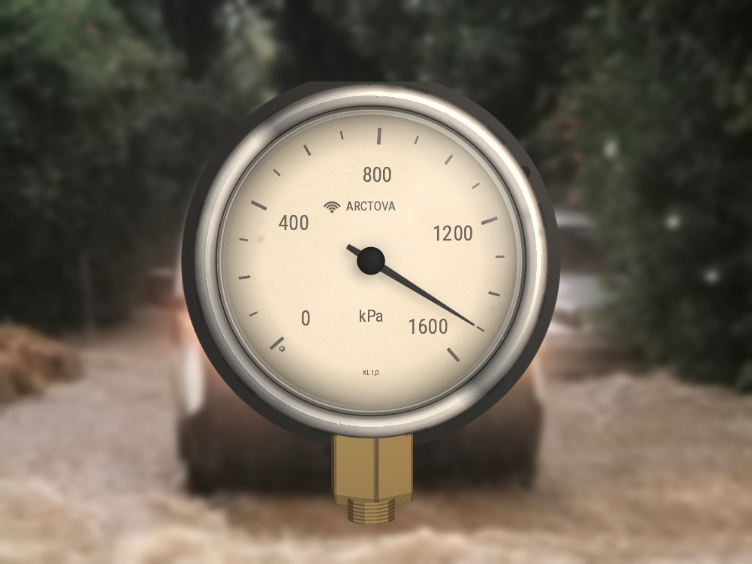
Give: 1500 kPa
